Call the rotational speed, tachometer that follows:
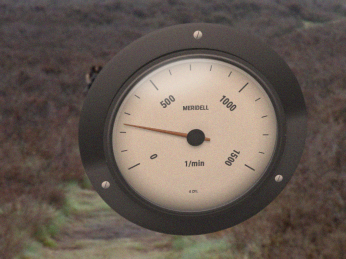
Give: 250 rpm
